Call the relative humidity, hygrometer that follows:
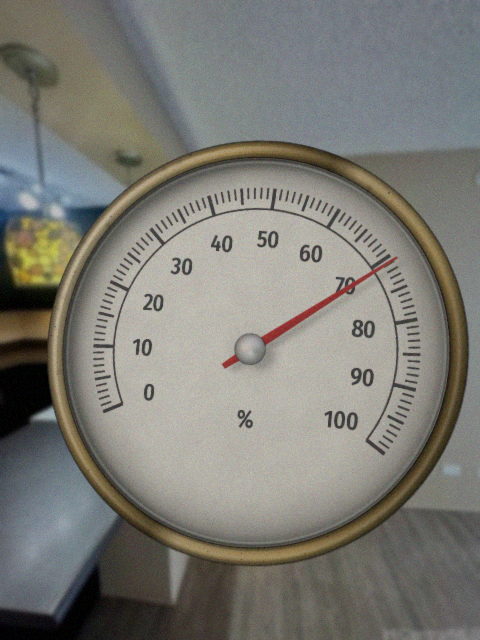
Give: 71 %
